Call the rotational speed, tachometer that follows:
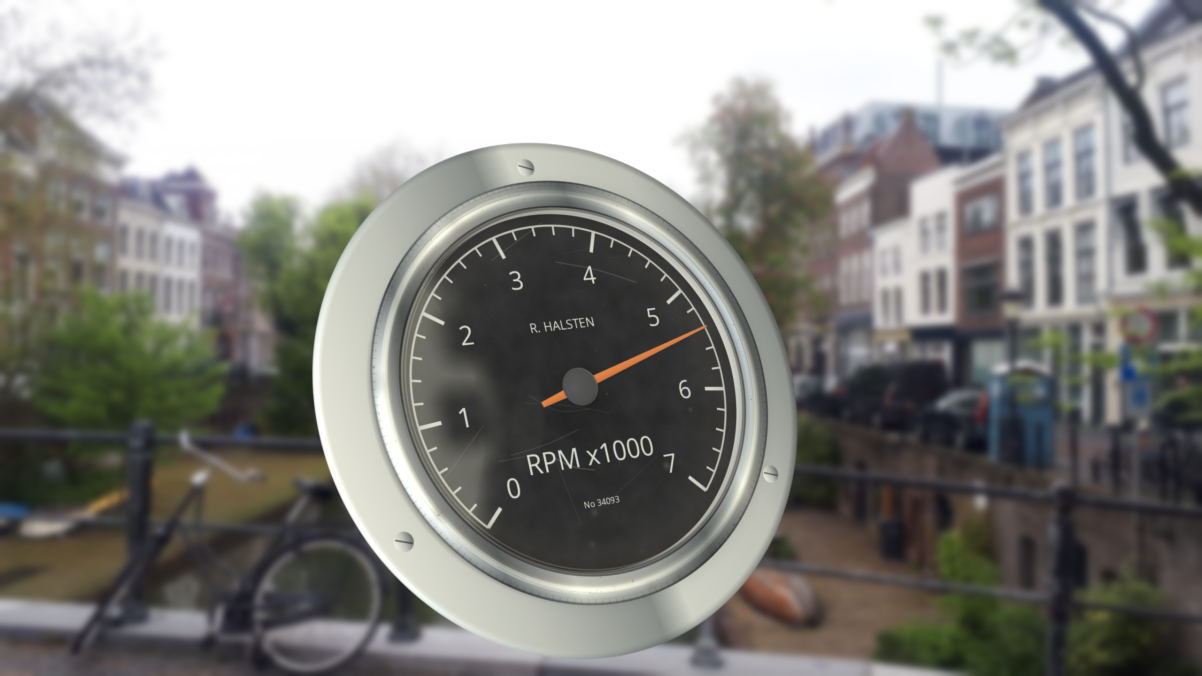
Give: 5400 rpm
